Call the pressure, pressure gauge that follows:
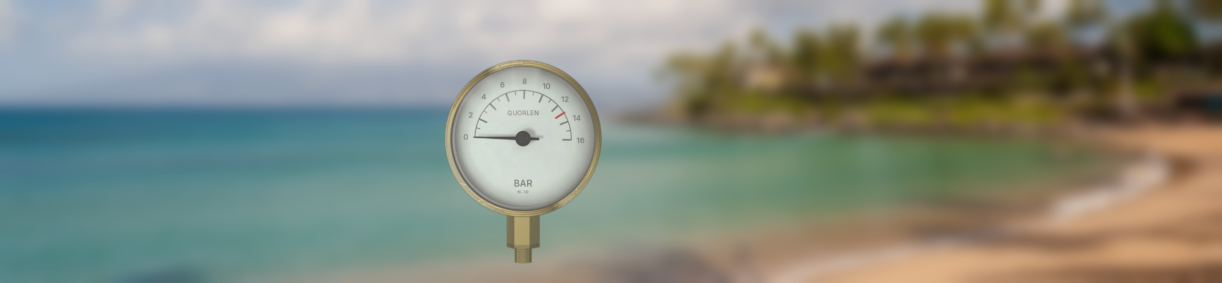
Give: 0 bar
